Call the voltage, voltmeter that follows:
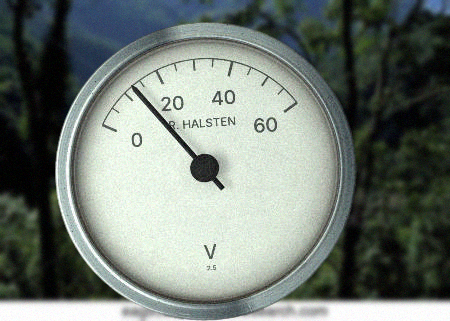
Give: 12.5 V
